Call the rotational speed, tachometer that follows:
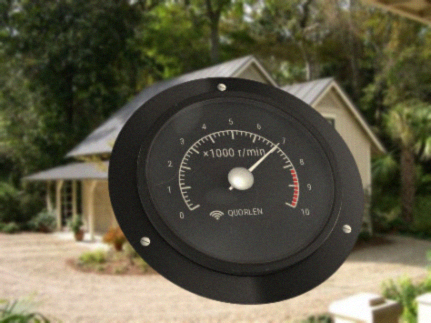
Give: 7000 rpm
